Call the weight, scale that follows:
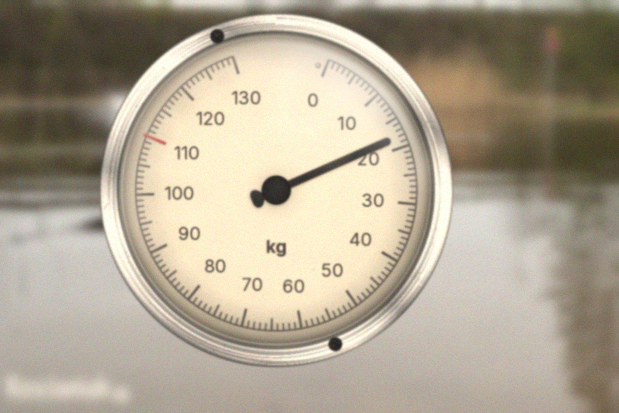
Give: 18 kg
